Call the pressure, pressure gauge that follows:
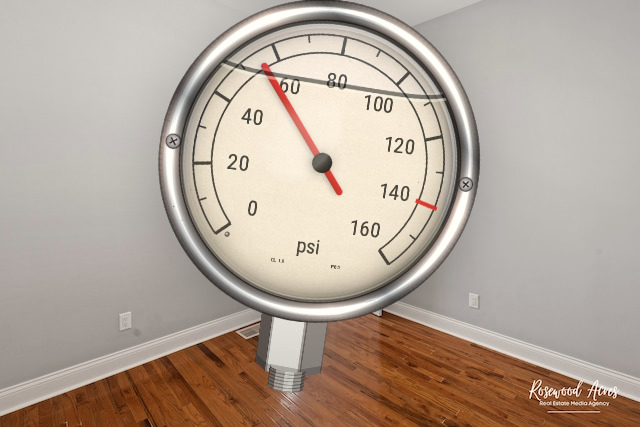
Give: 55 psi
